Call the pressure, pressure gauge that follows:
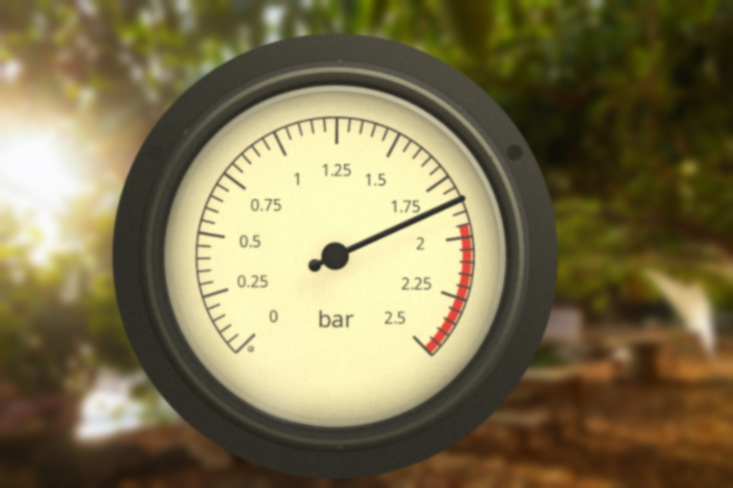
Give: 1.85 bar
